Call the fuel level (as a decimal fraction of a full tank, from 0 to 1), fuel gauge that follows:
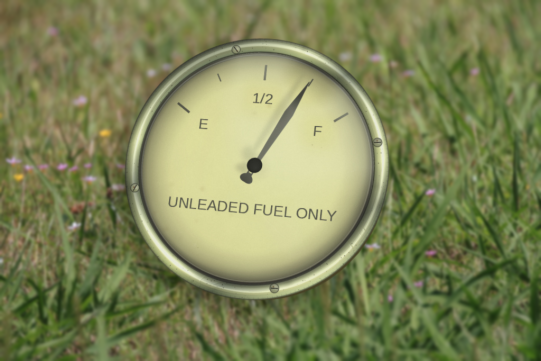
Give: 0.75
